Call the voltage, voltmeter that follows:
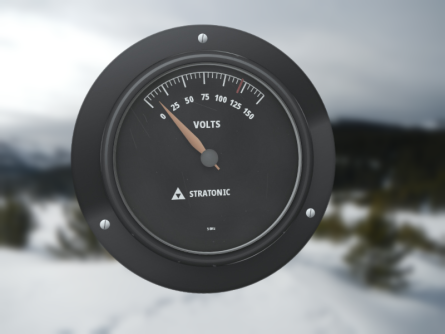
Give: 10 V
